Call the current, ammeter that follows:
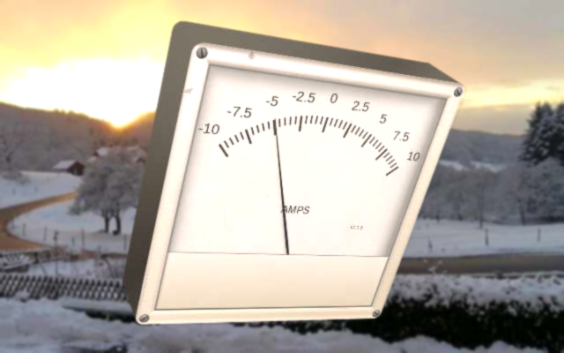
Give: -5 A
